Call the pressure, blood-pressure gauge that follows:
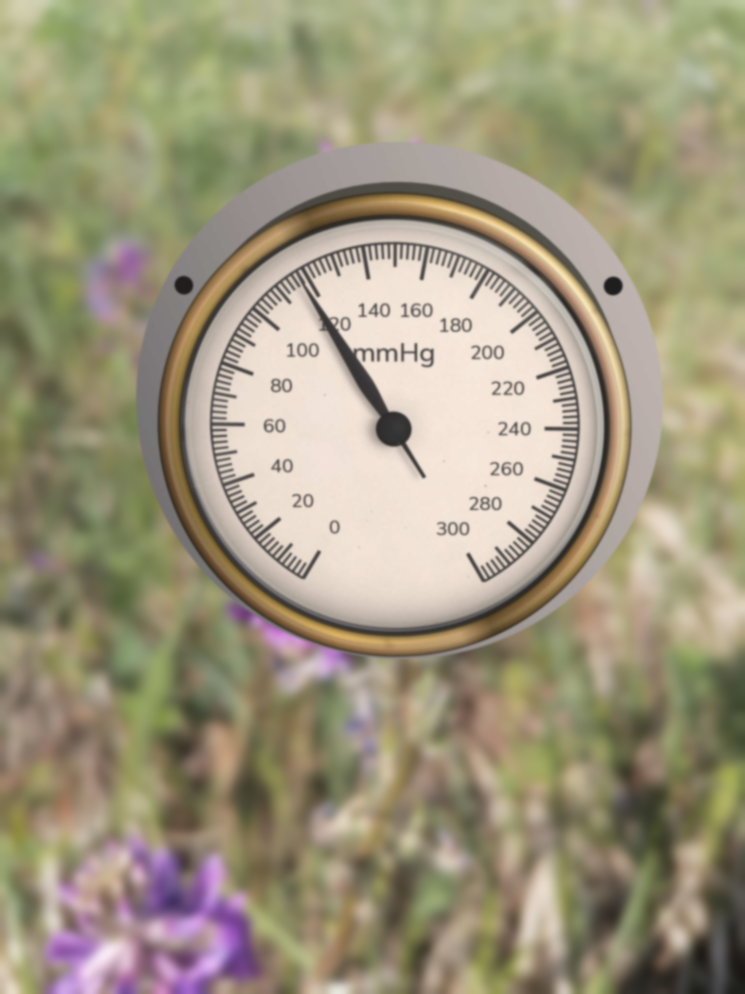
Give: 118 mmHg
